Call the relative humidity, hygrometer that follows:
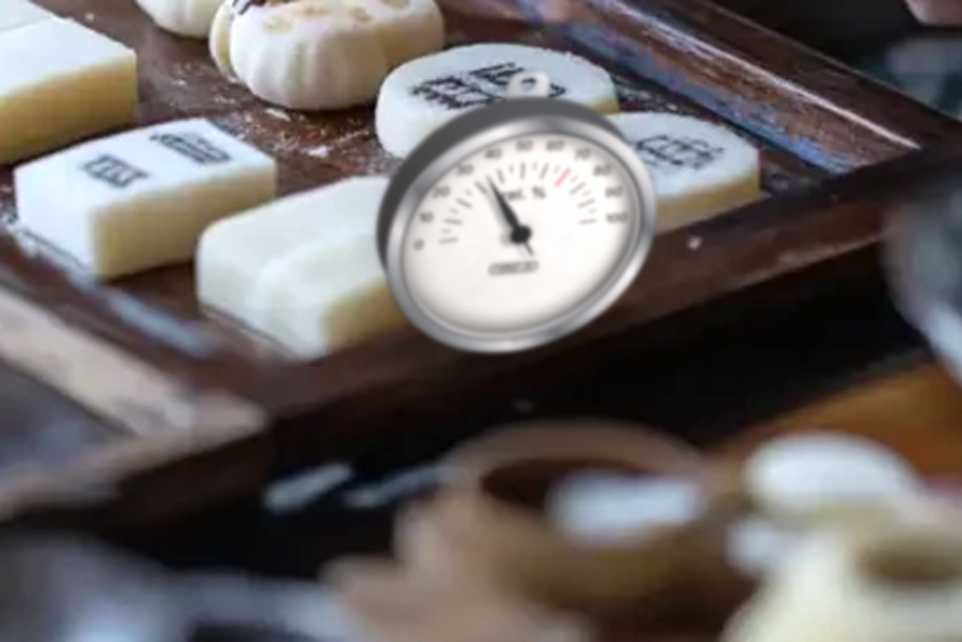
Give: 35 %
